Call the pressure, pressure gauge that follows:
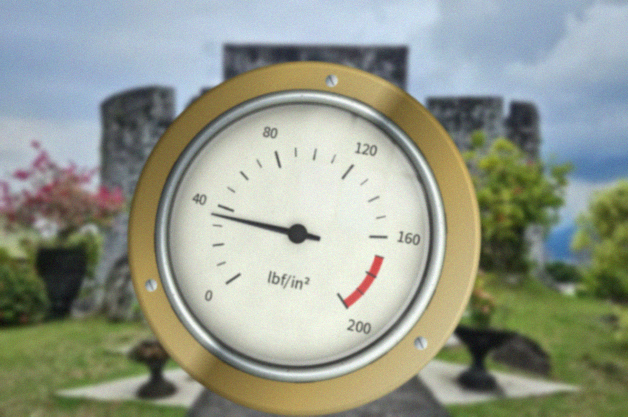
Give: 35 psi
